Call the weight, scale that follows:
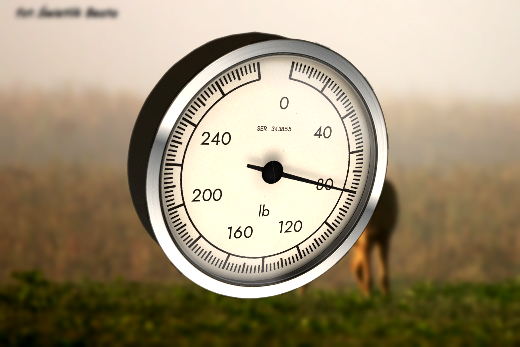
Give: 80 lb
